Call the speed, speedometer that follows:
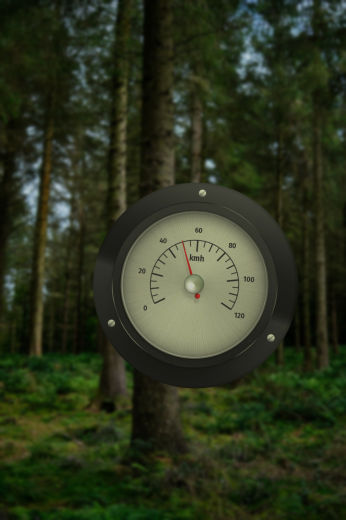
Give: 50 km/h
